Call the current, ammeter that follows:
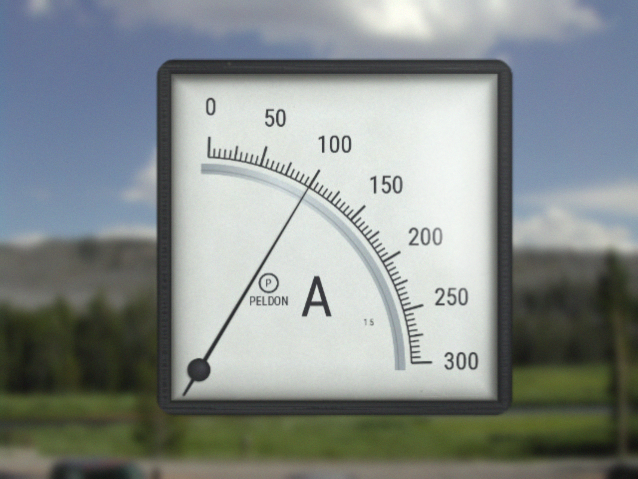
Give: 100 A
